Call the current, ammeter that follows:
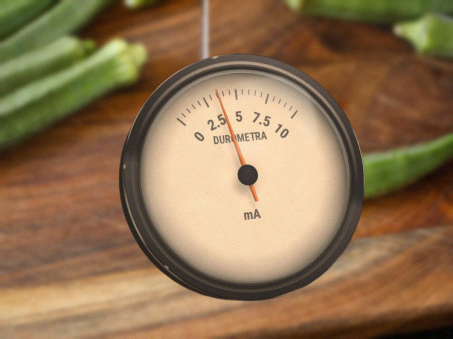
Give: 3.5 mA
